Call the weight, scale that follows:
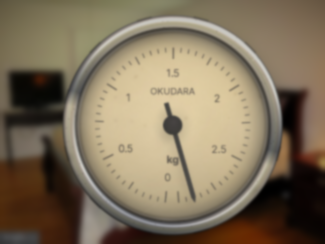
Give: 2.9 kg
